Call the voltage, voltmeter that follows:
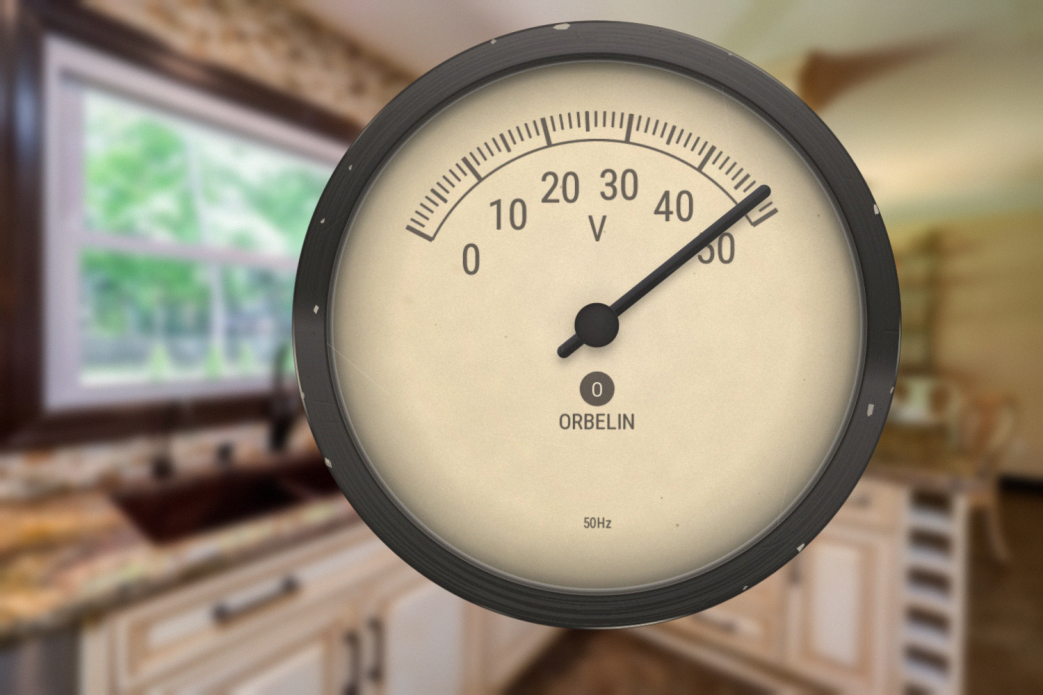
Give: 47.5 V
